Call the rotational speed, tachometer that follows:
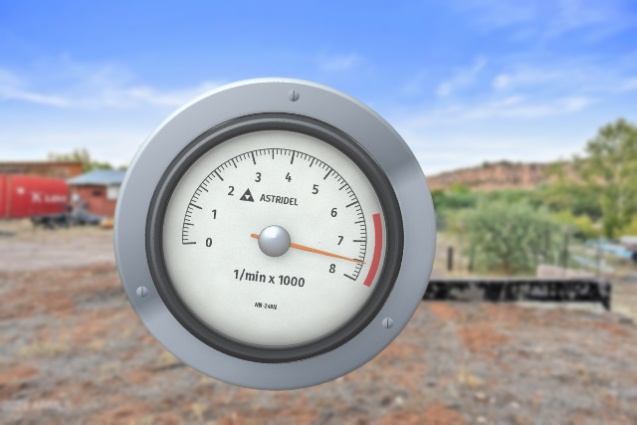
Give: 7500 rpm
